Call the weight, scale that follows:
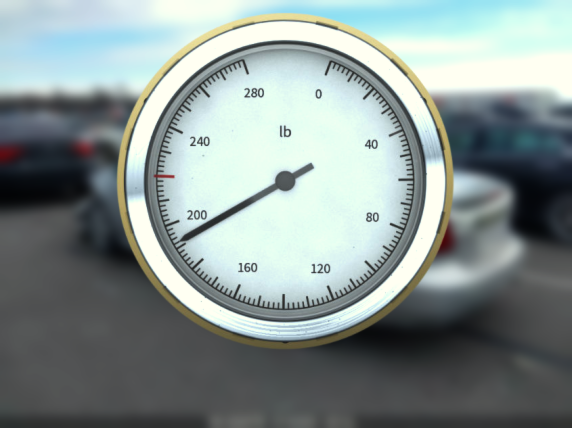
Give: 192 lb
